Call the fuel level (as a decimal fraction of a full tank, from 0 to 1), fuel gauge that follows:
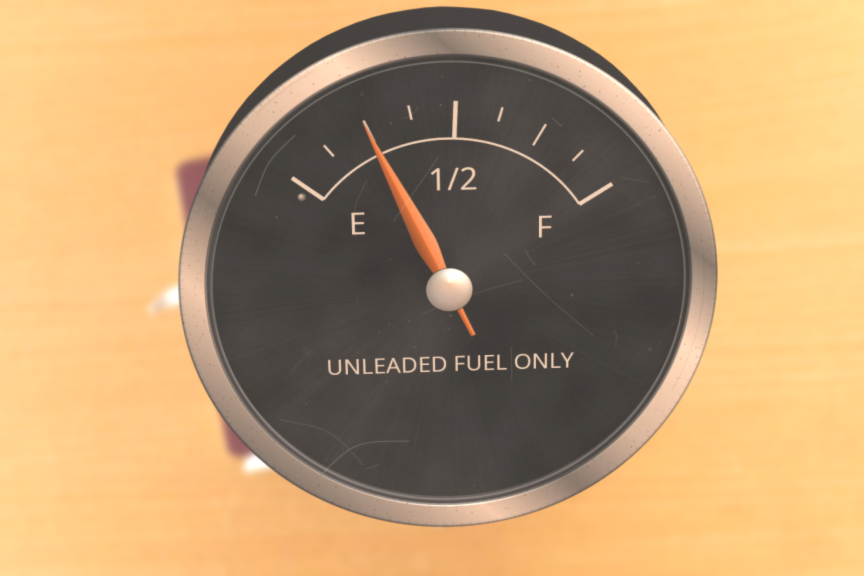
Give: 0.25
